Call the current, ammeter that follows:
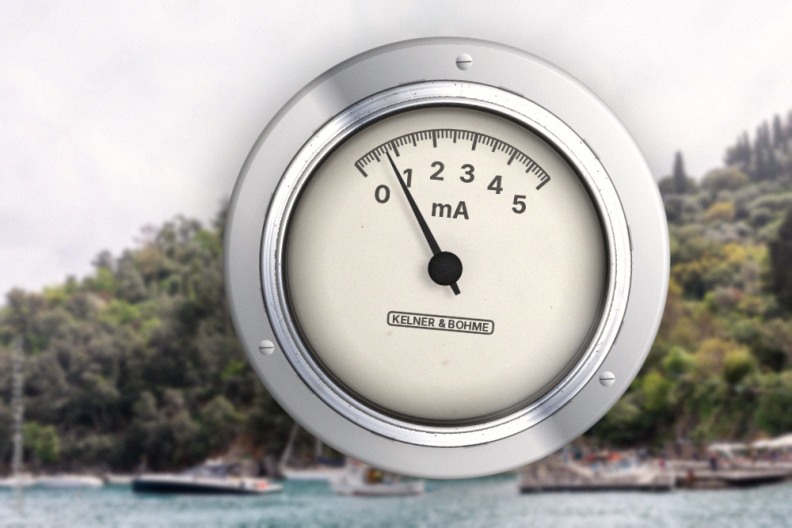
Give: 0.8 mA
